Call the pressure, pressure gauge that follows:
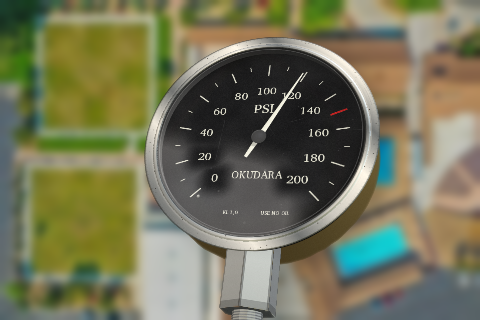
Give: 120 psi
